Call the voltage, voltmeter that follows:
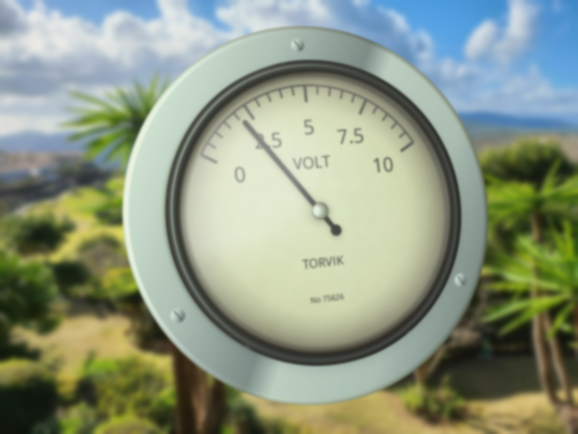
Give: 2 V
